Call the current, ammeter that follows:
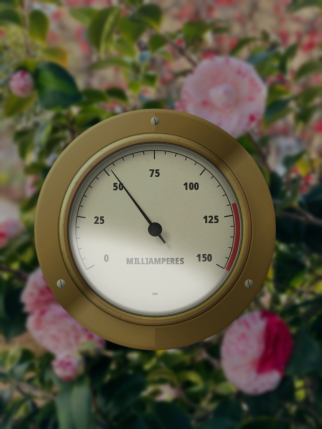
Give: 52.5 mA
